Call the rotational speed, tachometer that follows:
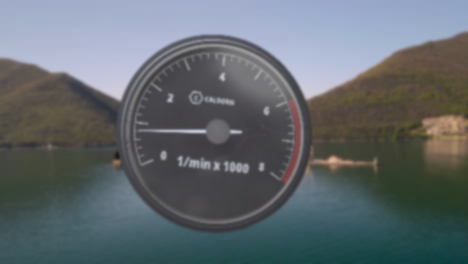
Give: 800 rpm
